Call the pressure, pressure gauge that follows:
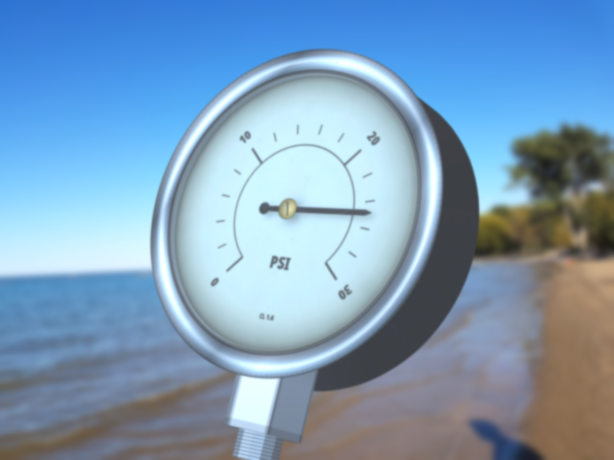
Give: 25 psi
